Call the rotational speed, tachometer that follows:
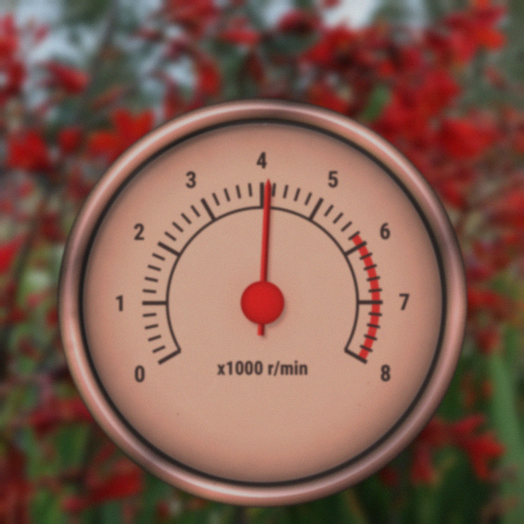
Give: 4100 rpm
